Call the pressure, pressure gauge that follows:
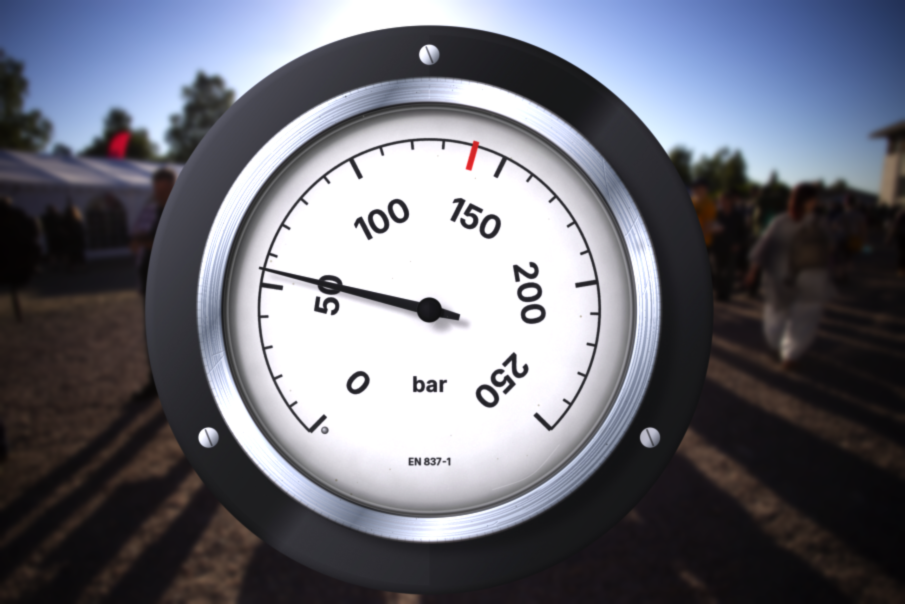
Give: 55 bar
